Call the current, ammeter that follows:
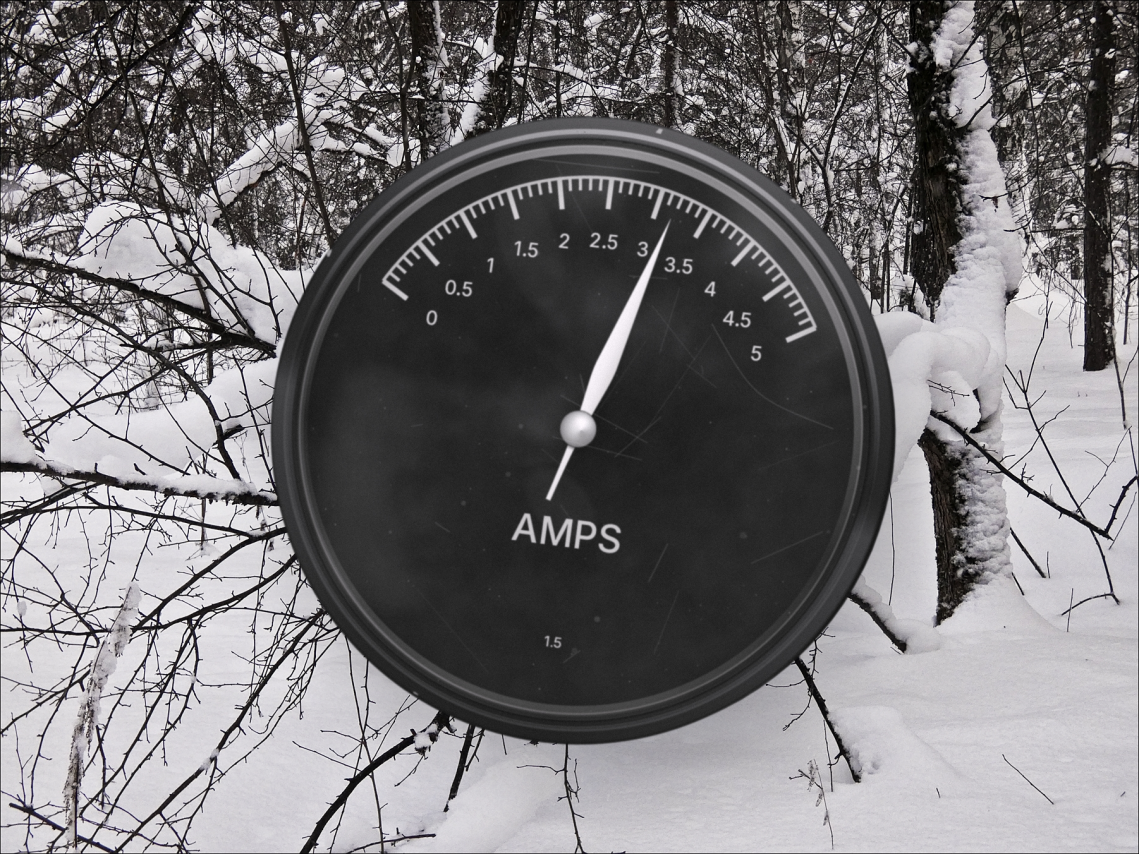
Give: 3.2 A
